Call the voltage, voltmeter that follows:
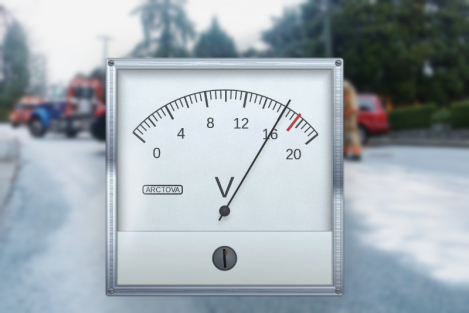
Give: 16 V
